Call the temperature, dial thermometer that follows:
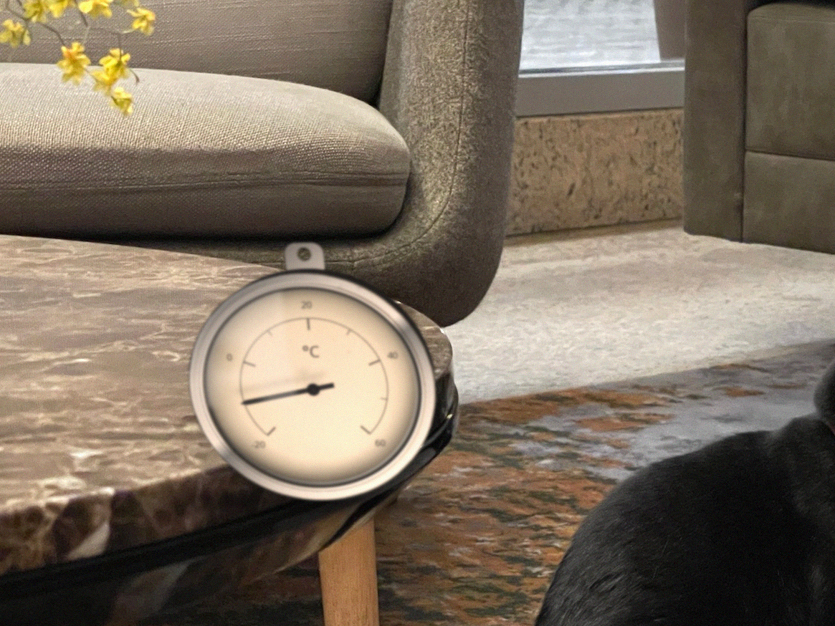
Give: -10 °C
